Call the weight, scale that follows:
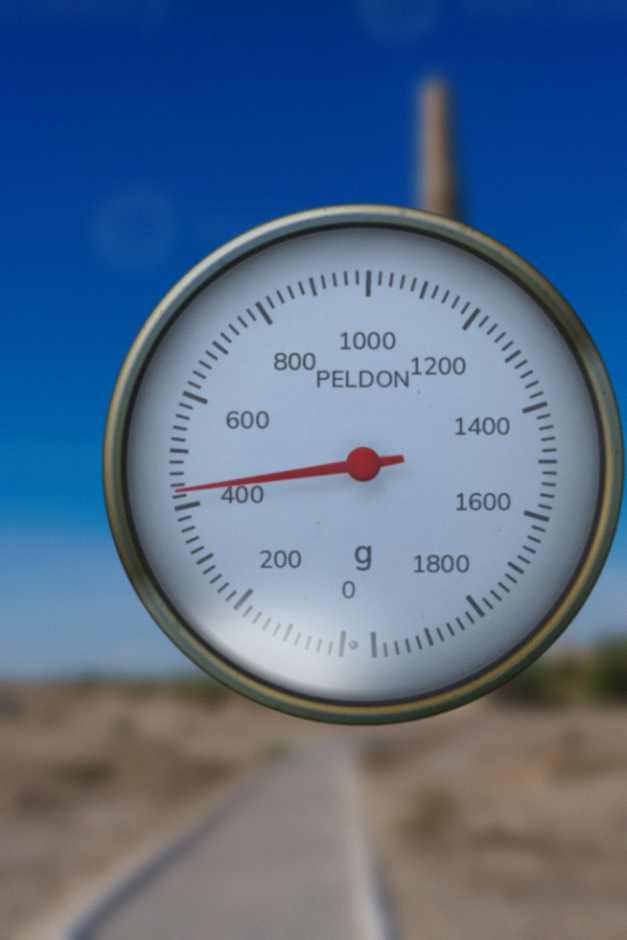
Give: 430 g
